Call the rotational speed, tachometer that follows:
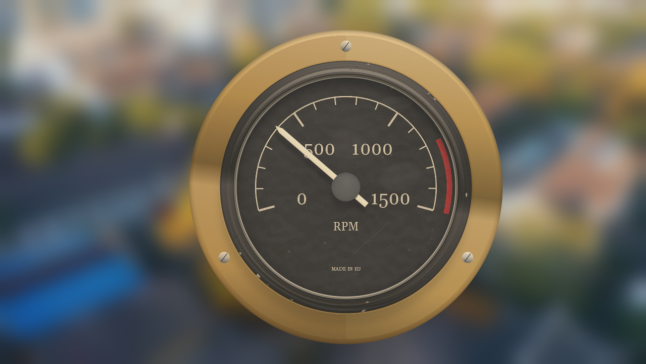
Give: 400 rpm
